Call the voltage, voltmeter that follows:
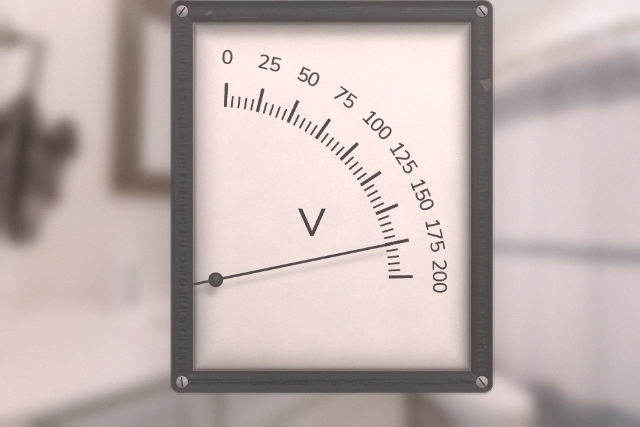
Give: 175 V
